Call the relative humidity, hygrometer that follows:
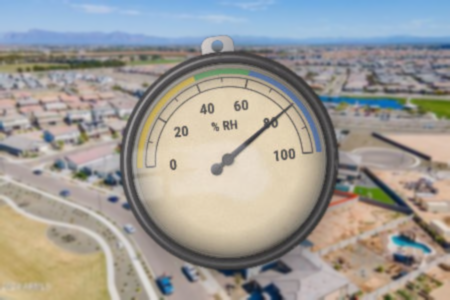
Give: 80 %
